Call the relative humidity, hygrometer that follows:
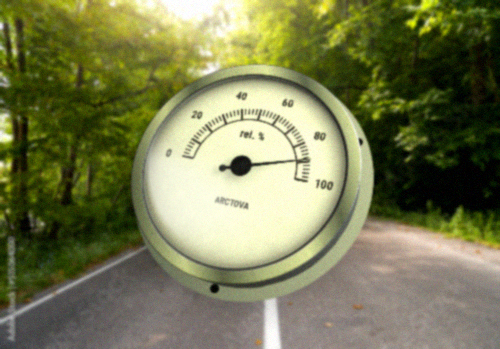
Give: 90 %
